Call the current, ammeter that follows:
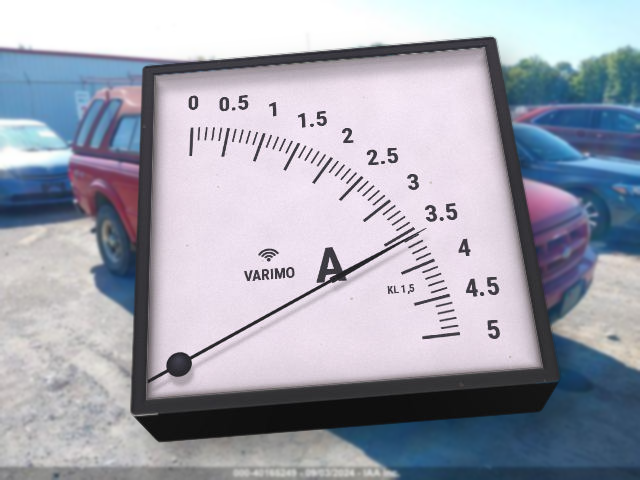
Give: 3.6 A
